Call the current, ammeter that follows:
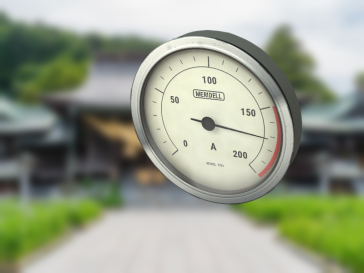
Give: 170 A
